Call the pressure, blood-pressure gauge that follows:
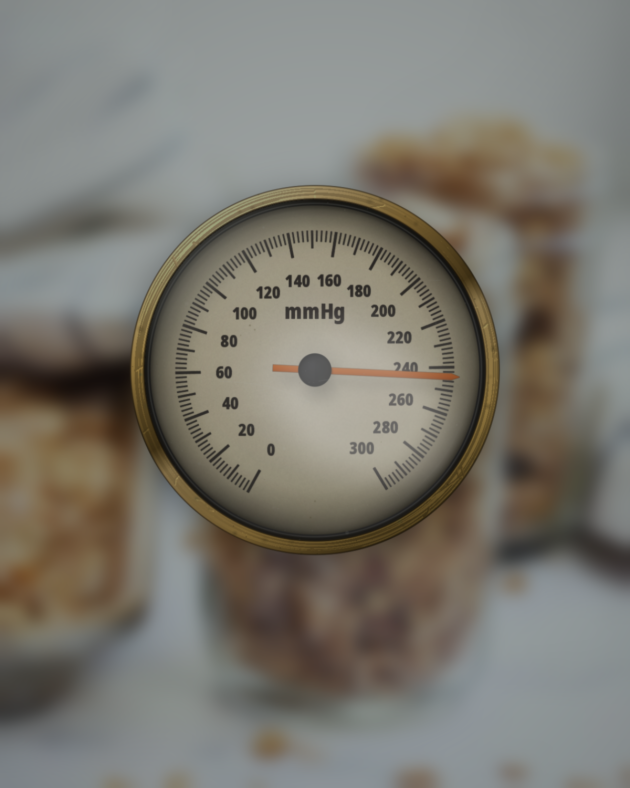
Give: 244 mmHg
